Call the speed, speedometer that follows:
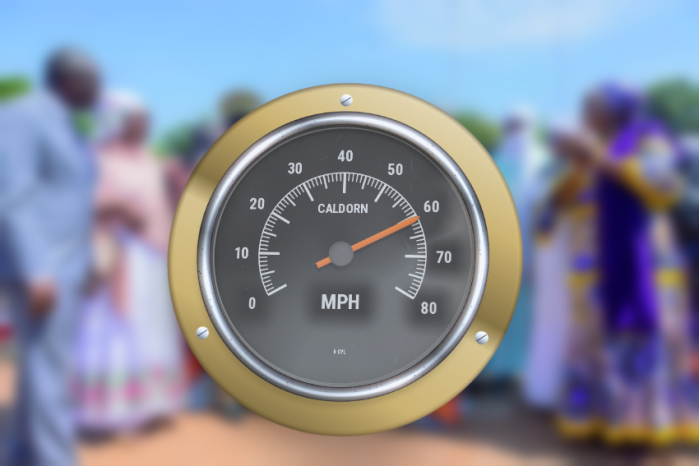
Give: 61 mph
